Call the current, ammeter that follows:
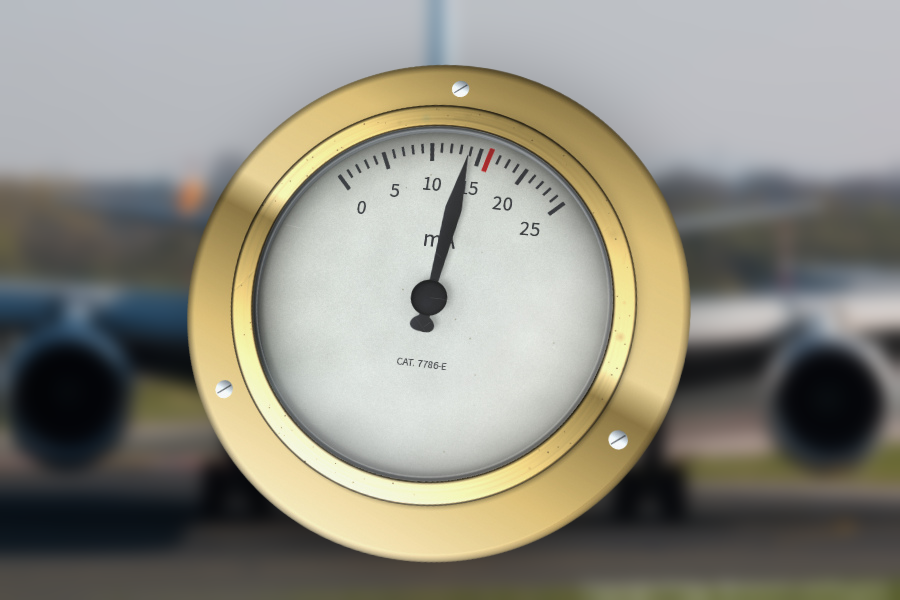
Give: 14 mA
